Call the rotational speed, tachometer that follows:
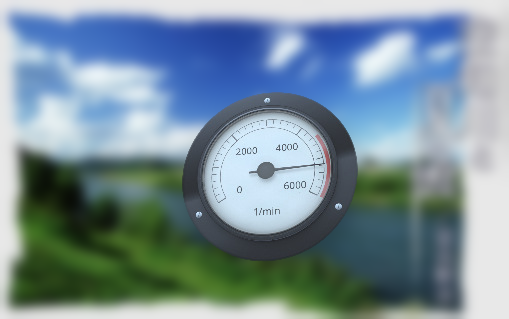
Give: 5200 rpm
